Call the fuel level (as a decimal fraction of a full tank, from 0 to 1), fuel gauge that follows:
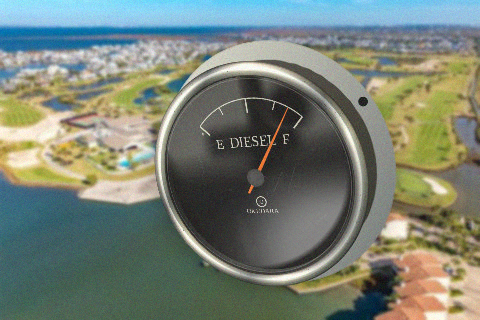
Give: 0.875
